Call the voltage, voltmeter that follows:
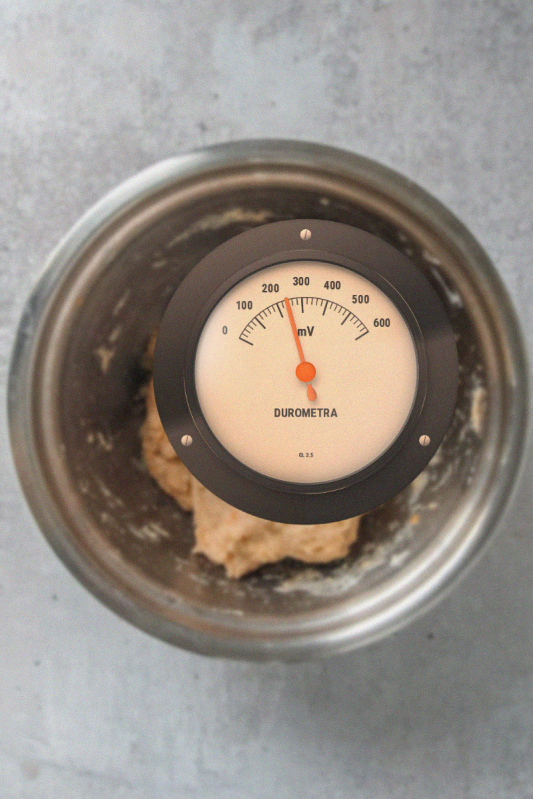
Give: 240 mV
